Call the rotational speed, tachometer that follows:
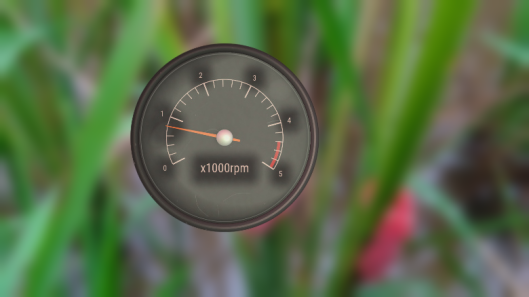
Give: 800 rpm
